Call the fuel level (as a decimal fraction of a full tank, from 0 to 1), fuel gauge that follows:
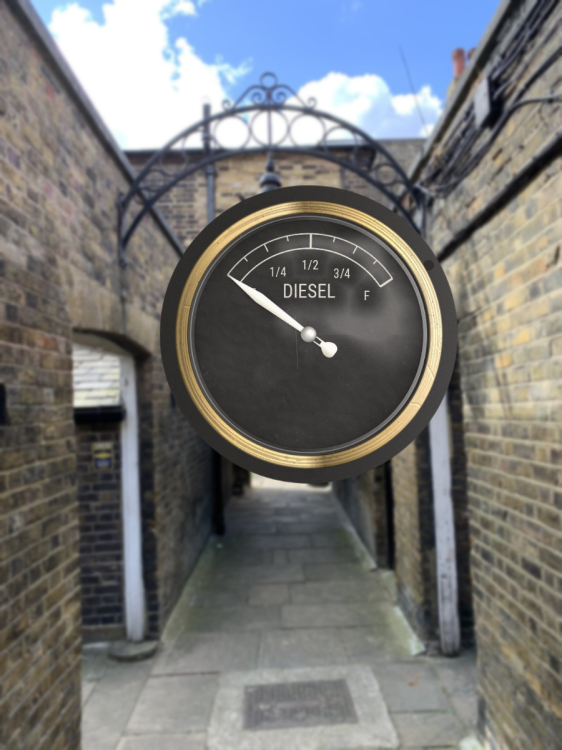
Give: 0
